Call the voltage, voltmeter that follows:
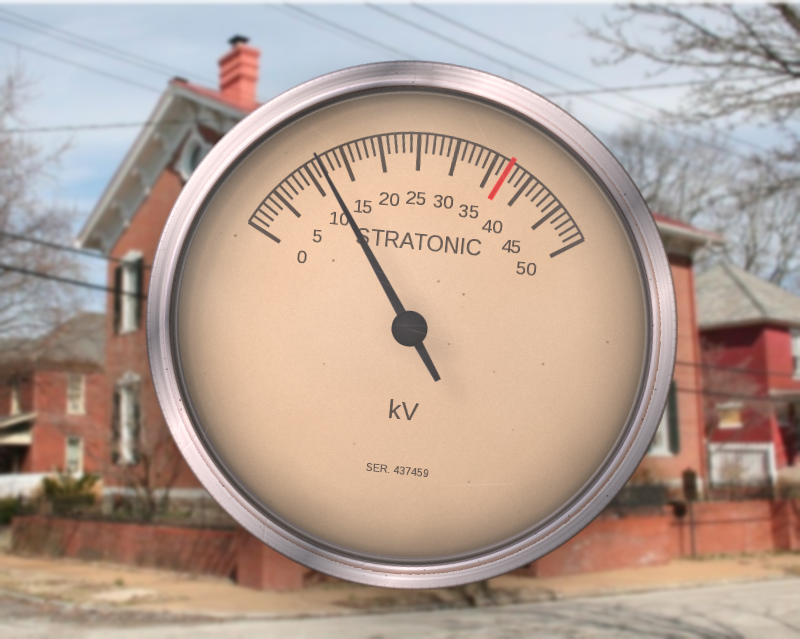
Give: 12 kV
